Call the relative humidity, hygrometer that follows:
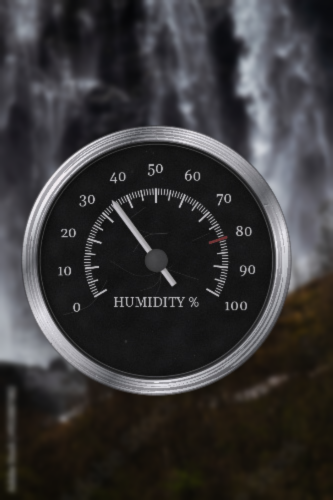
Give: 35 %
